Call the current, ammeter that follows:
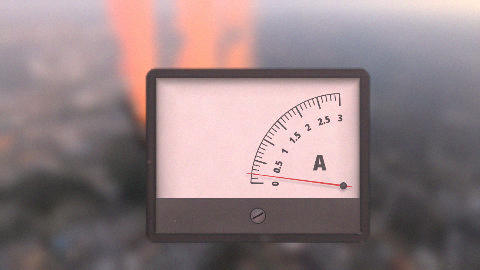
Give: 0.2 A
